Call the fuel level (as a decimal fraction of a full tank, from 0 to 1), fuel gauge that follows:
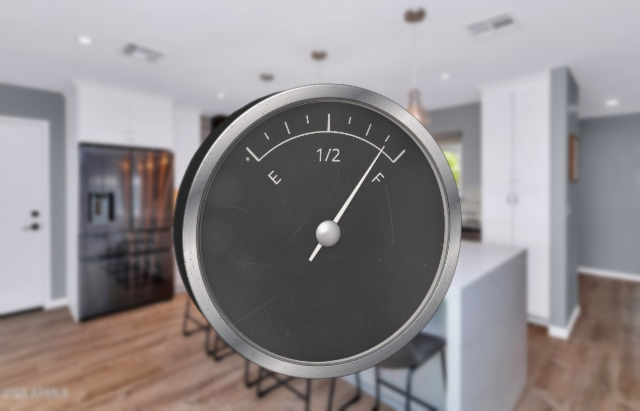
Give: 0.875
